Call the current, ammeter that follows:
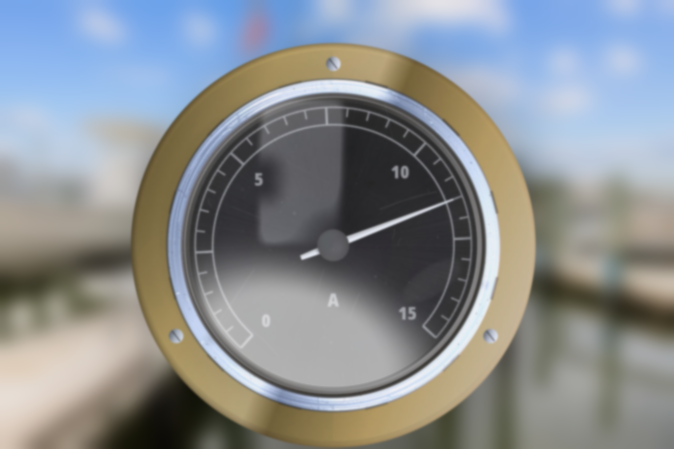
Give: 11.5 A
